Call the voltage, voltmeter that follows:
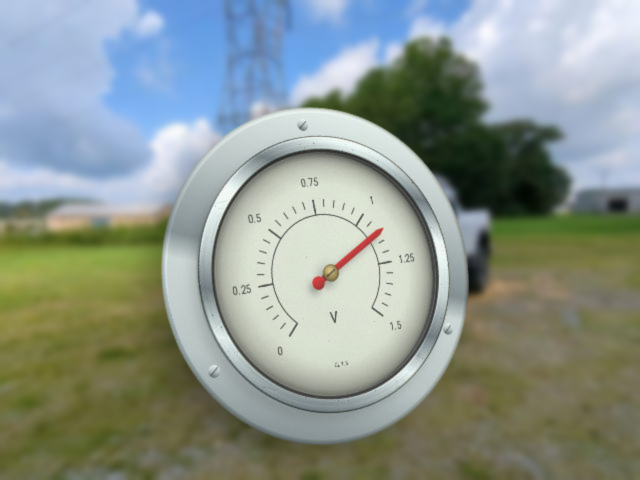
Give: 1.1 V
